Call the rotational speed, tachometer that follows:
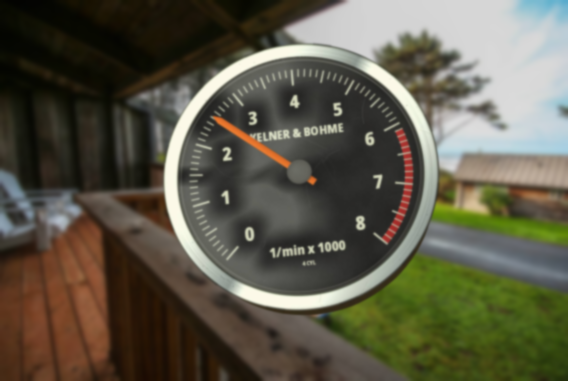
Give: 2500 rpm
